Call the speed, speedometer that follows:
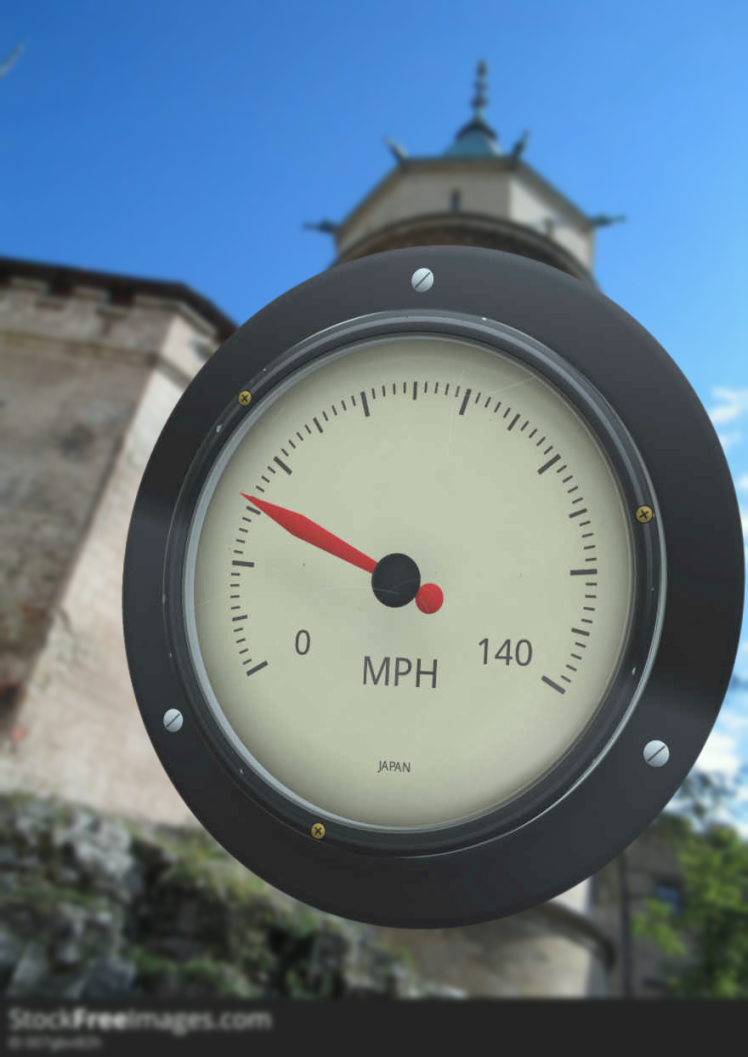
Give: 32 mph
